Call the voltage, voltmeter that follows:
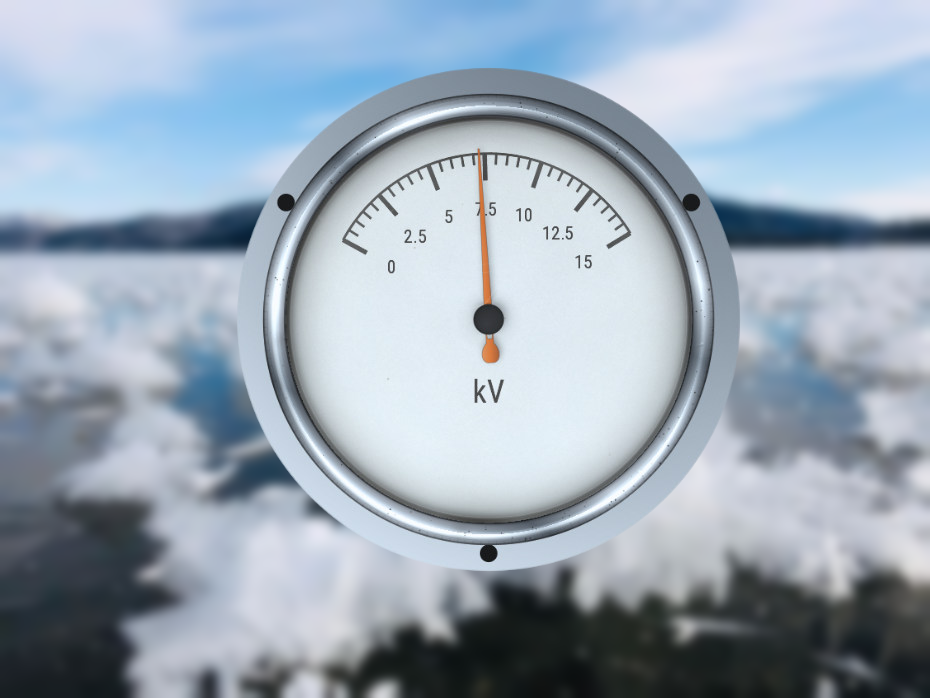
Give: 7.25 kV
